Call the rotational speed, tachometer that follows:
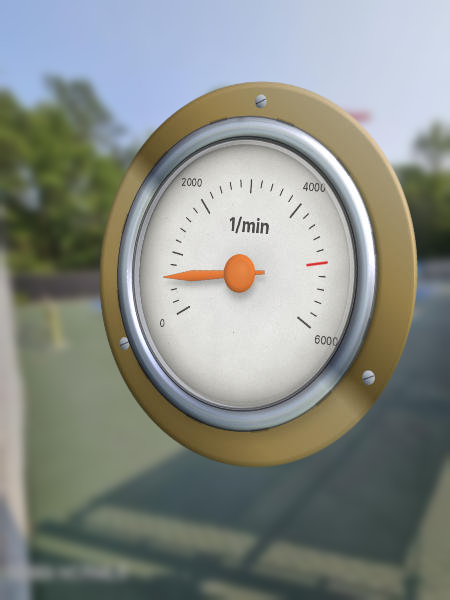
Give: 600 rpm
